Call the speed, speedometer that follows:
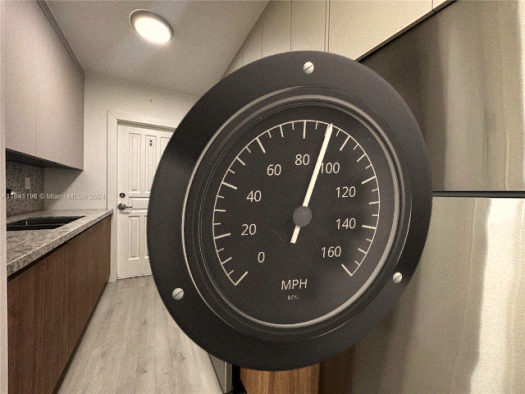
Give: 90 mph
